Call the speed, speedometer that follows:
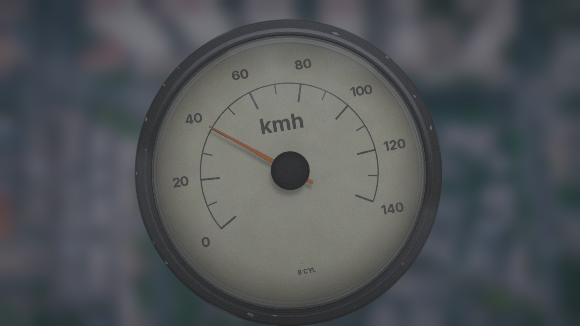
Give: 40 km/h
